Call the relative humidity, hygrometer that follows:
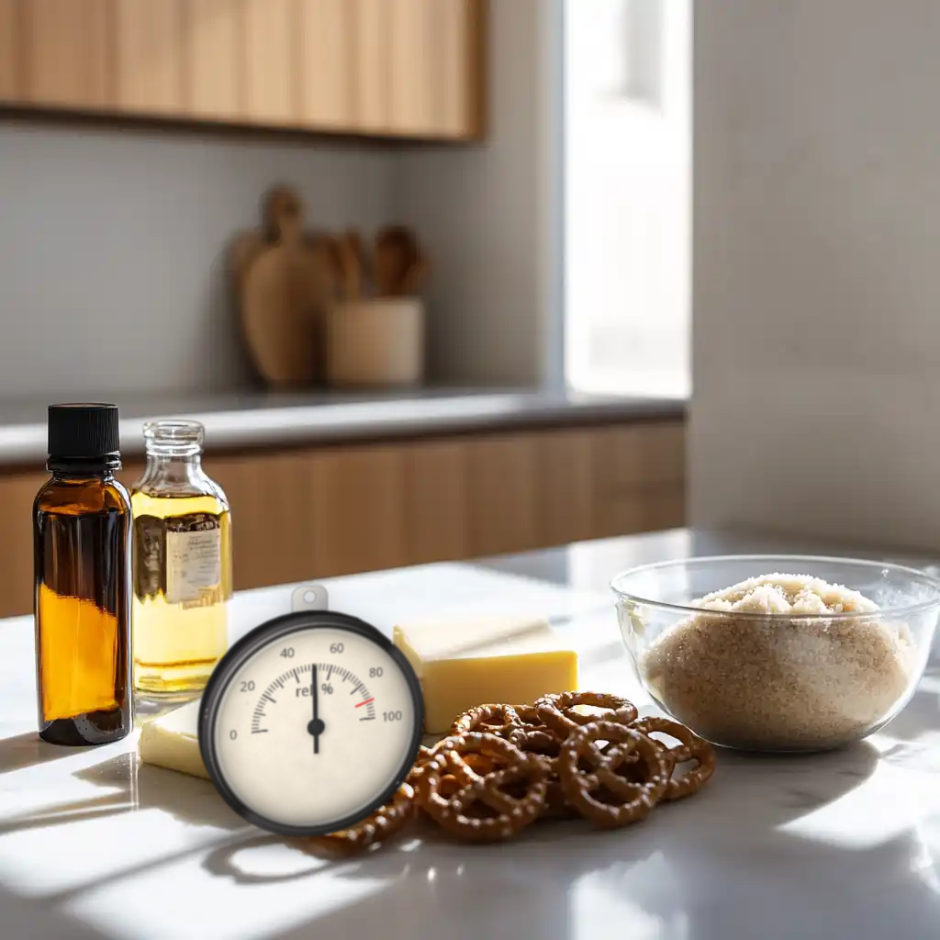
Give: 50 %
